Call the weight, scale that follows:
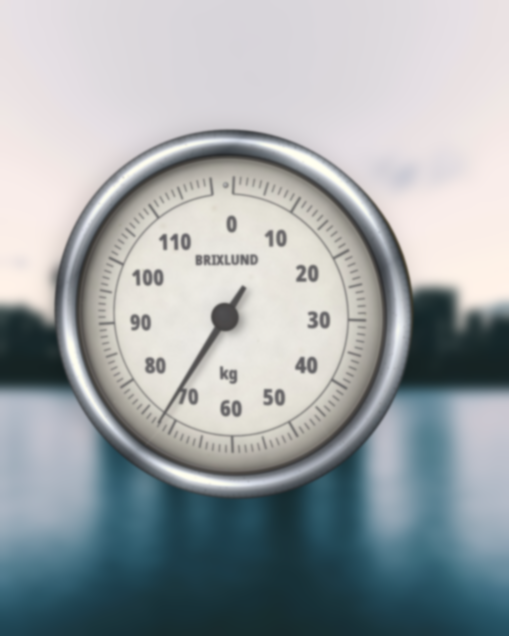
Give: 72 kg
